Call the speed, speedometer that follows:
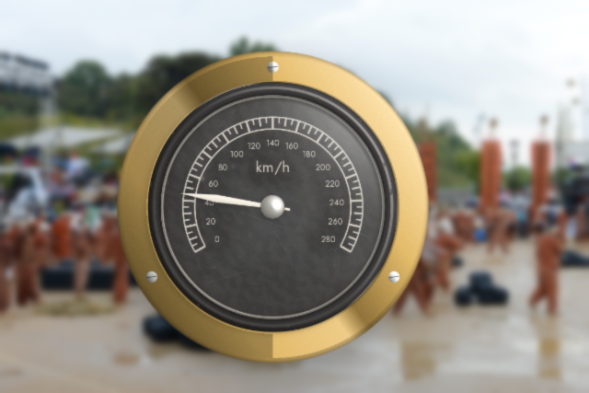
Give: 45 km/h
